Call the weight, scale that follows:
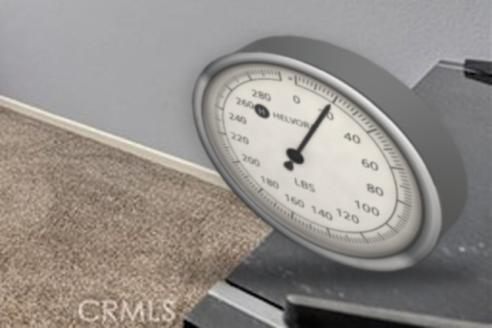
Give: 20 lb
